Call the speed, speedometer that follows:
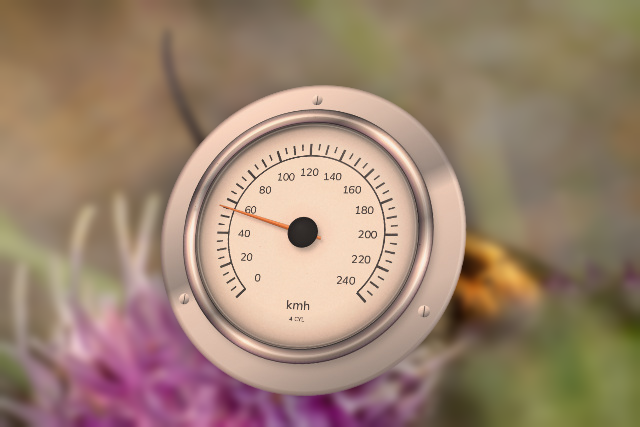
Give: 55 km/h
